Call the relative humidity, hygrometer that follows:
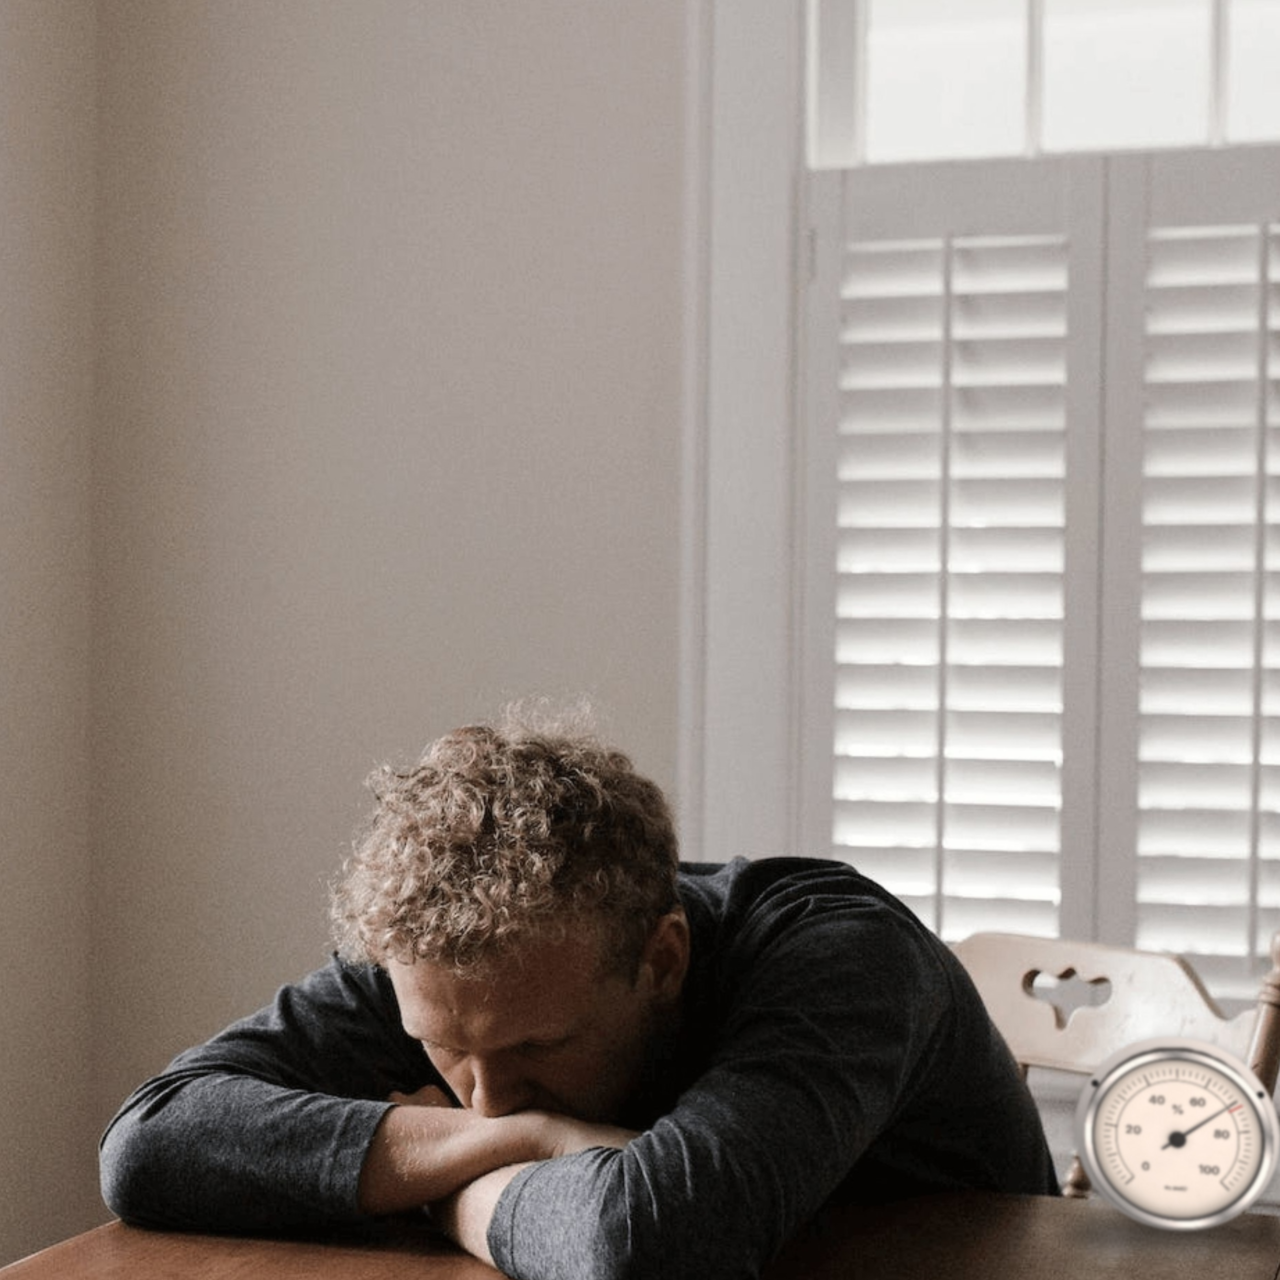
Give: 70 %
